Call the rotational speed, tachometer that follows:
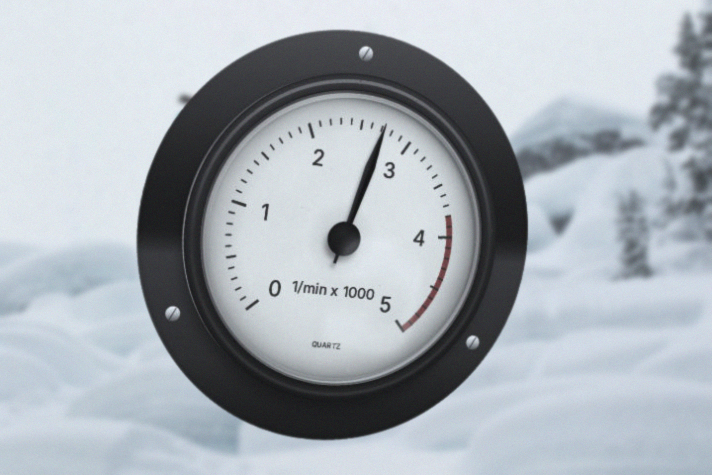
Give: 2700 rpm
